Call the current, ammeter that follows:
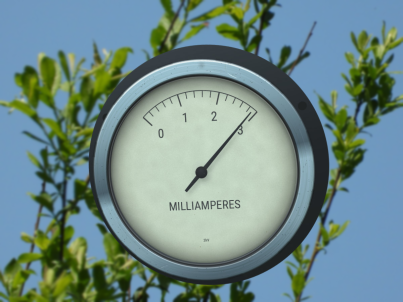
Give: 2.9 mA
